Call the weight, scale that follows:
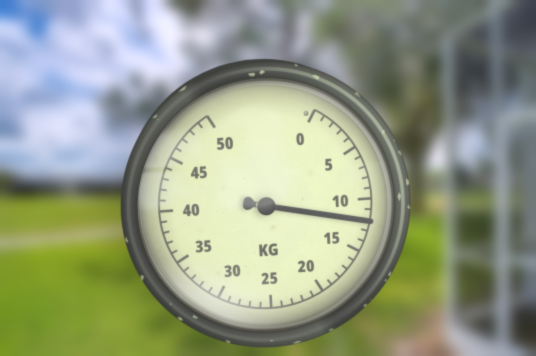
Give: 12 kg
